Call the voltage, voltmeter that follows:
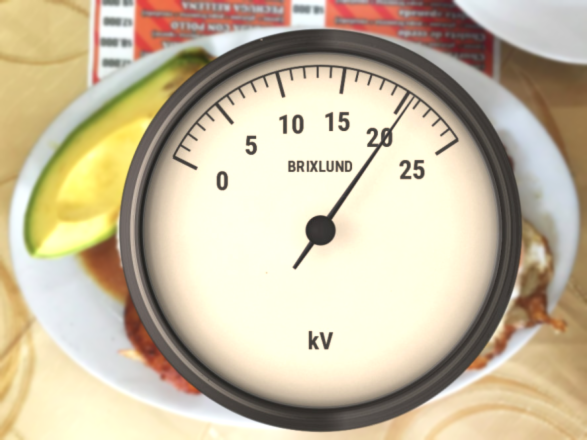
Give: 20.5 kV
